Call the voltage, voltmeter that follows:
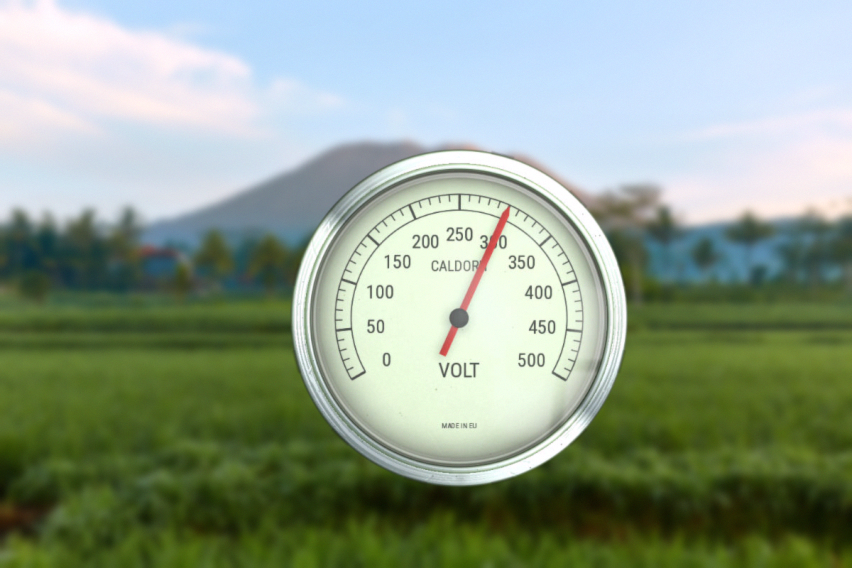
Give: 300 V
